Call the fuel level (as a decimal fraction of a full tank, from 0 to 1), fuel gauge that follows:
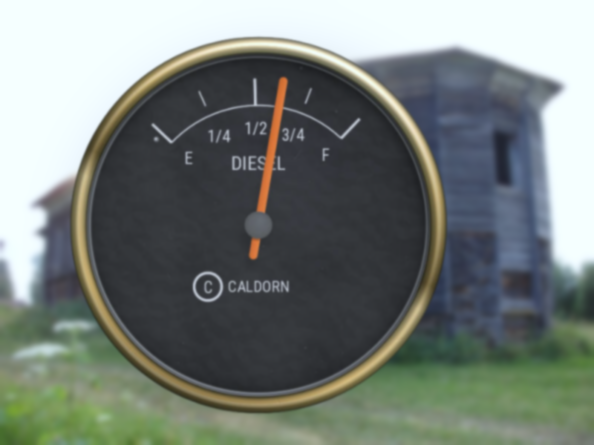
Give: 0.625
